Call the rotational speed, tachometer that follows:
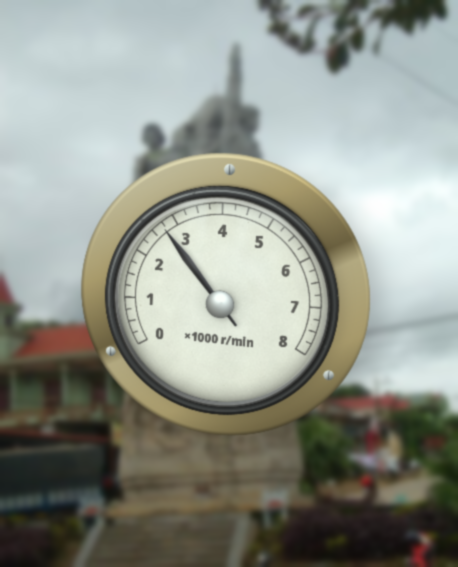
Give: 2750 rpm
